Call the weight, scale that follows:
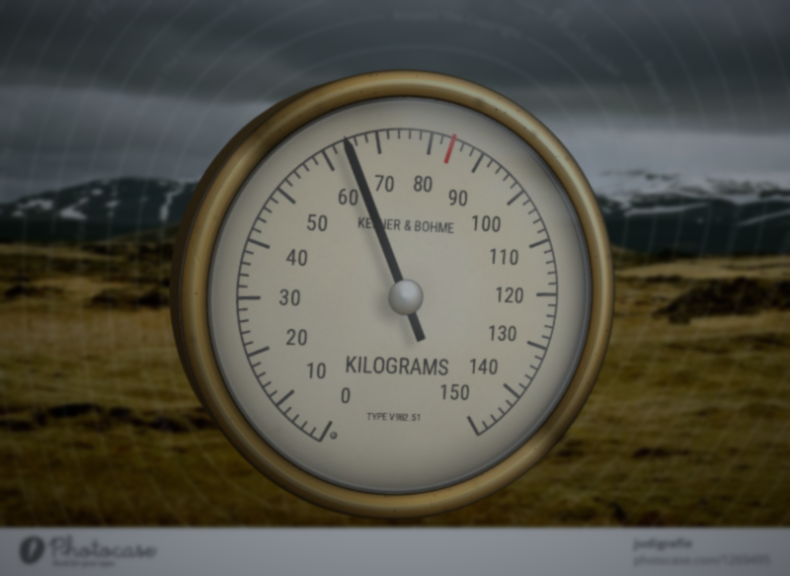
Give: 64 kg
